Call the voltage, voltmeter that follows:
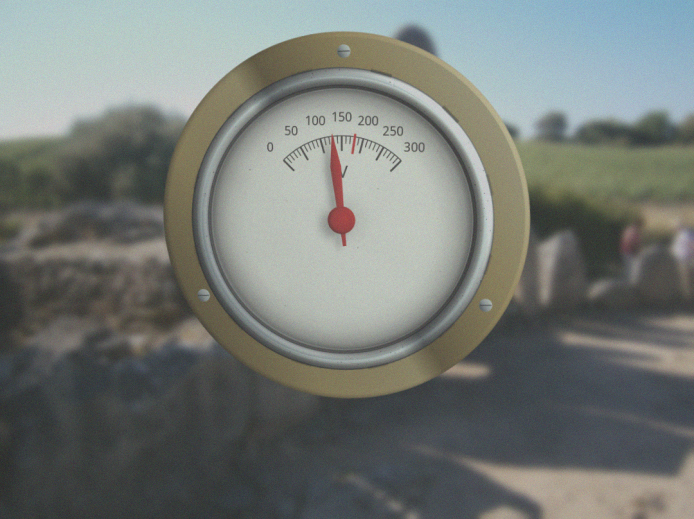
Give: 130 V
